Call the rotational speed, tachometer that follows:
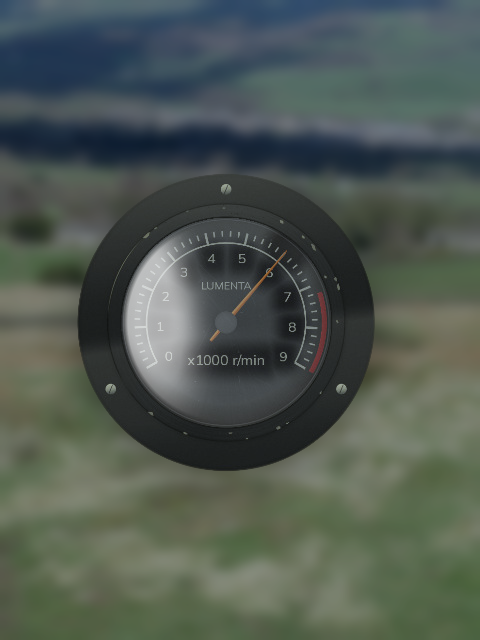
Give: 6000 rpm
